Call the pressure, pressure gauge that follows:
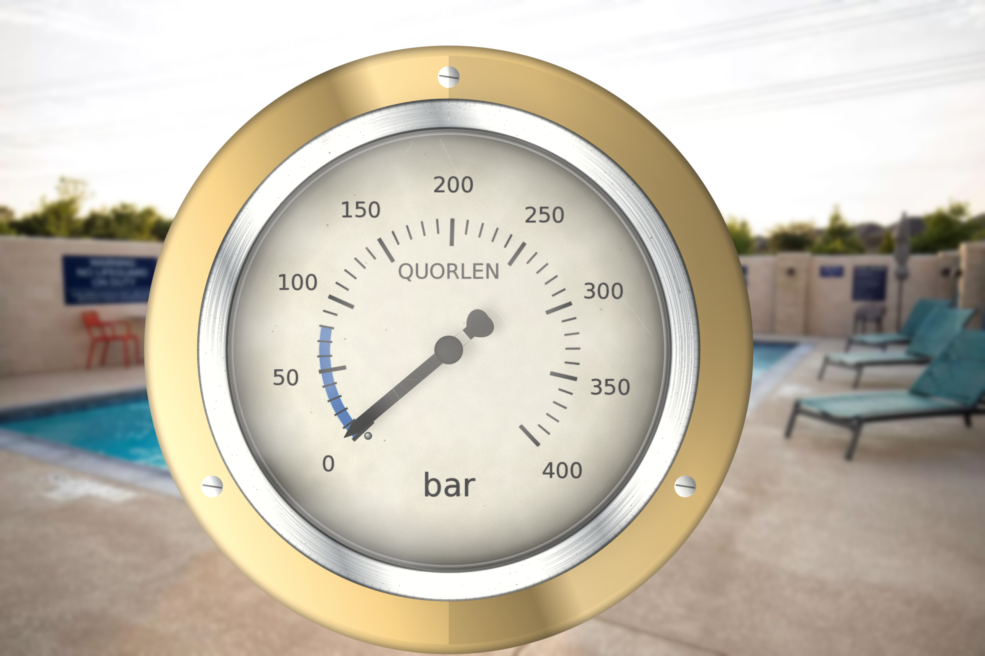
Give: 5 bar
